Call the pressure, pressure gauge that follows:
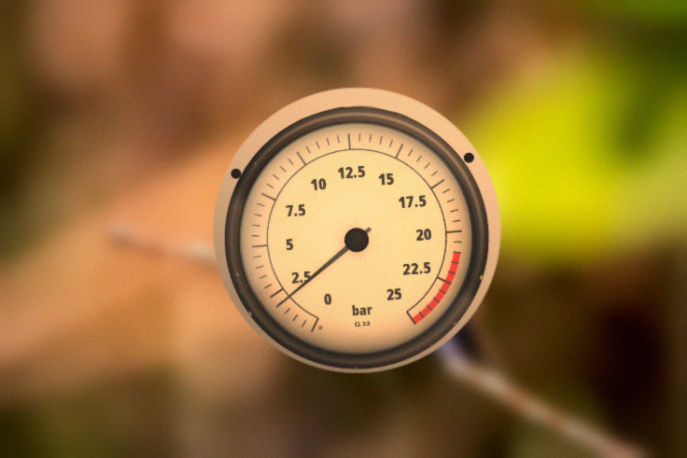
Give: 2 bar
